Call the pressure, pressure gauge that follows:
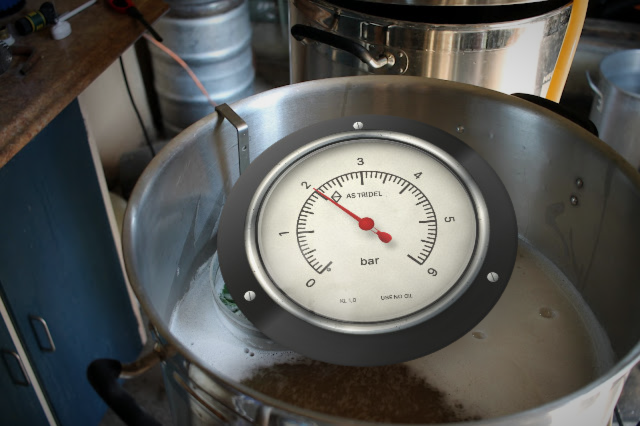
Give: 2 bar
